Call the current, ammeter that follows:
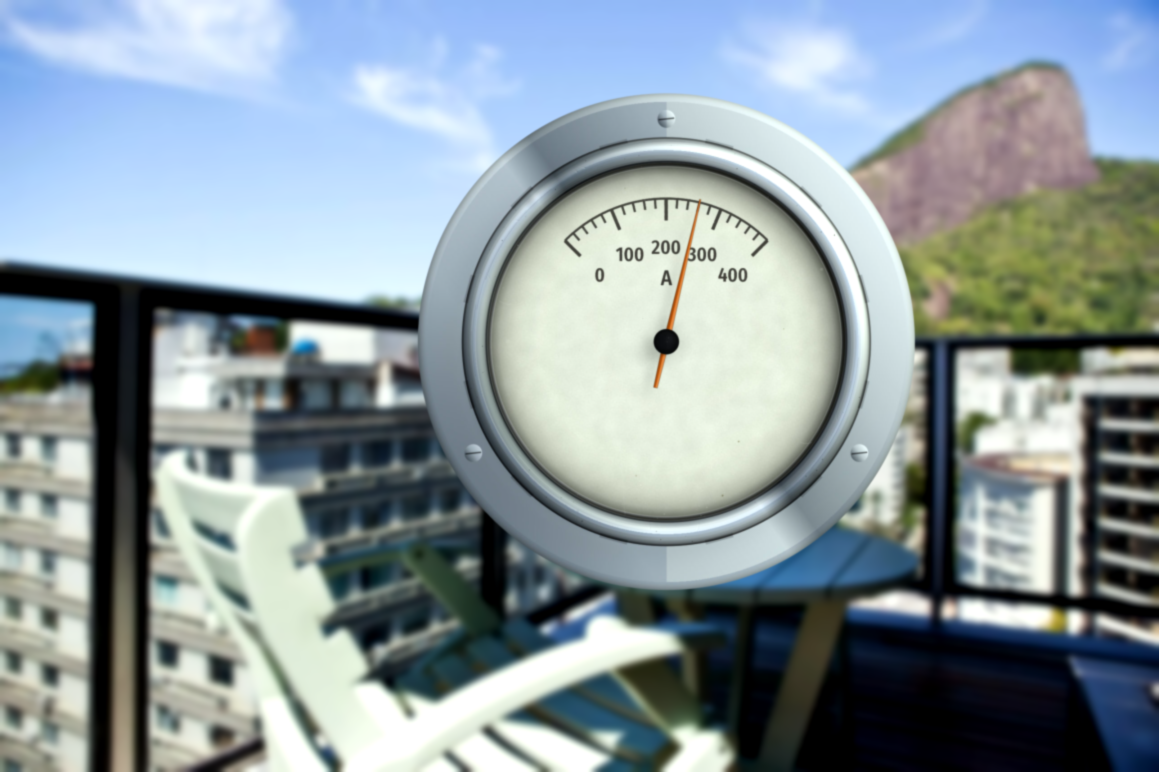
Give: 260 A
